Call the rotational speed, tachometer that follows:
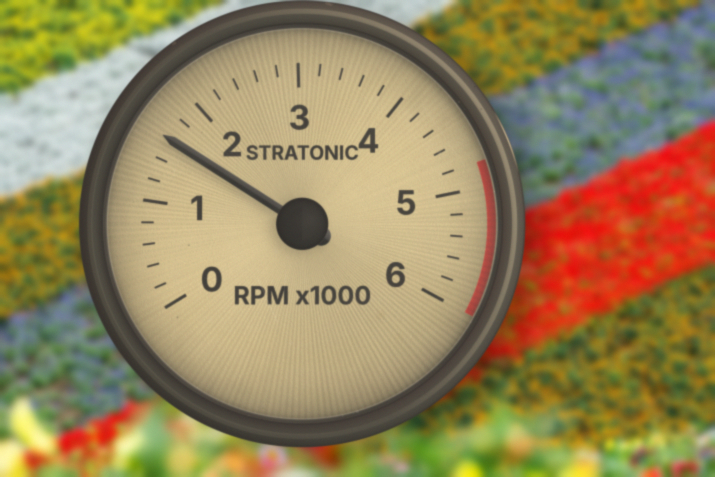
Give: 1600 rpm
